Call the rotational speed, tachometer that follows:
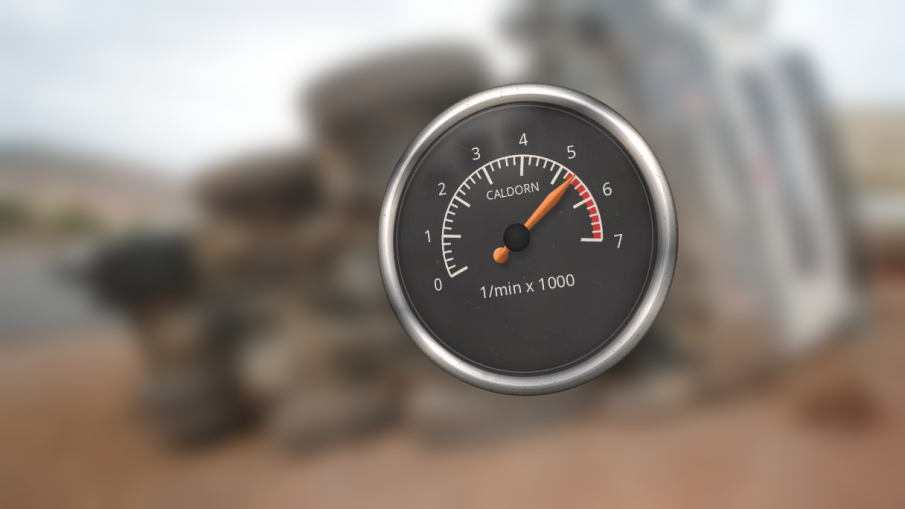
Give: 5400 rpm
